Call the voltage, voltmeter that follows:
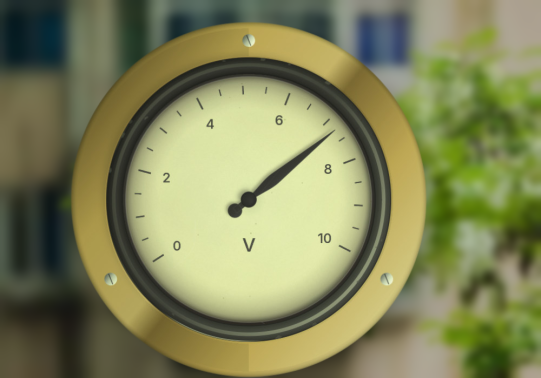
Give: 7.25 V
